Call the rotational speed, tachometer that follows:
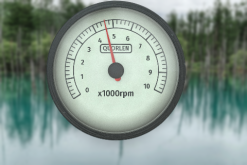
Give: 4600 rpm
